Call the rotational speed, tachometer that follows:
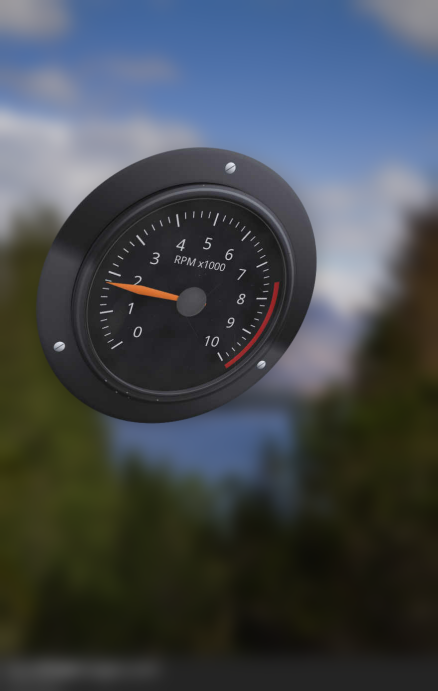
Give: 1800 rpm
